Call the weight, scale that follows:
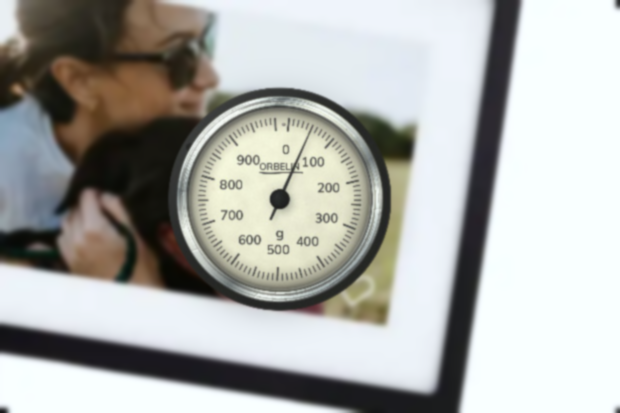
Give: 50 g
